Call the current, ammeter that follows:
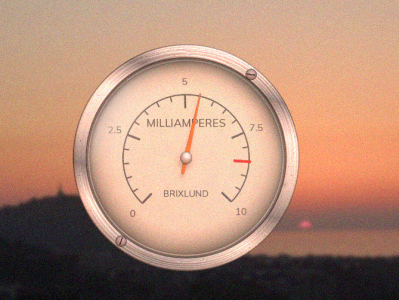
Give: 5.5 mA
